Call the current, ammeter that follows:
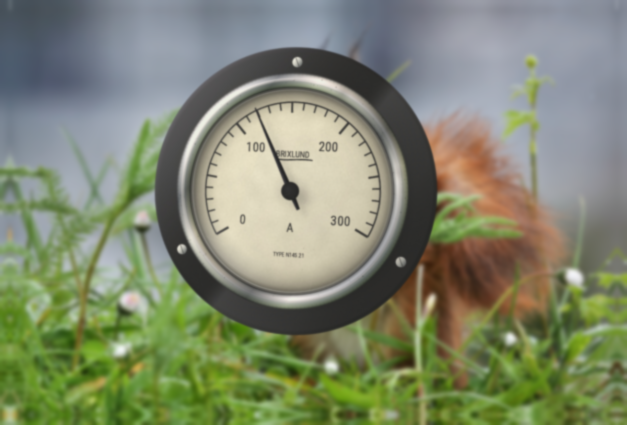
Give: 120 A
